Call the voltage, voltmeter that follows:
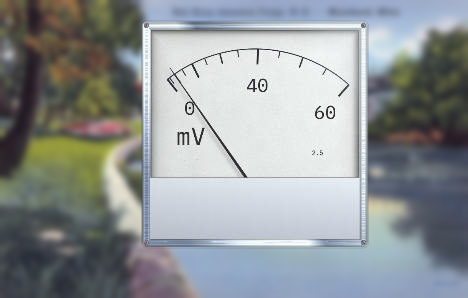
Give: 10 mV
